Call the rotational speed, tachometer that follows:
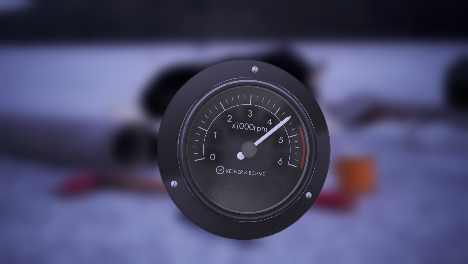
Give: 4400 rpm
